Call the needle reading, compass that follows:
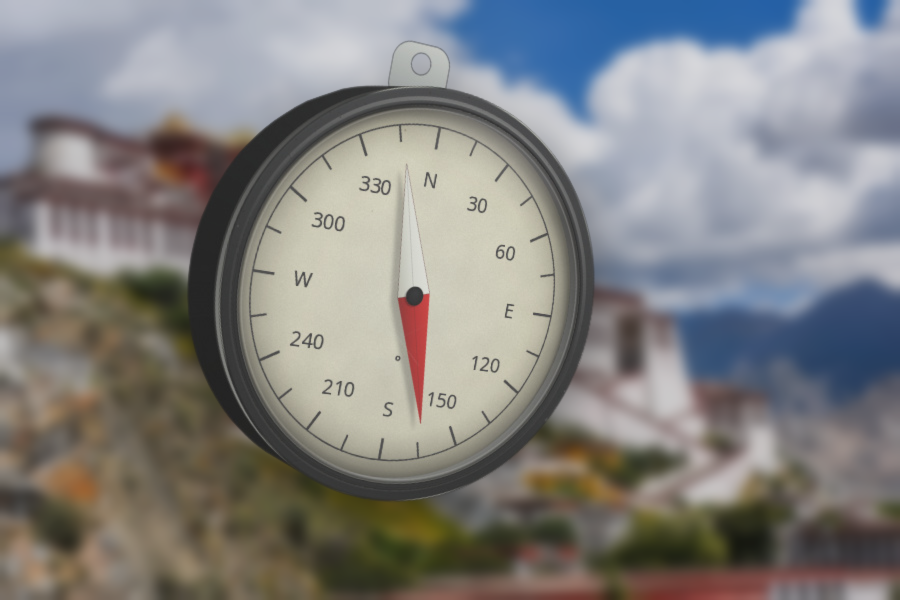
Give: 165 °
